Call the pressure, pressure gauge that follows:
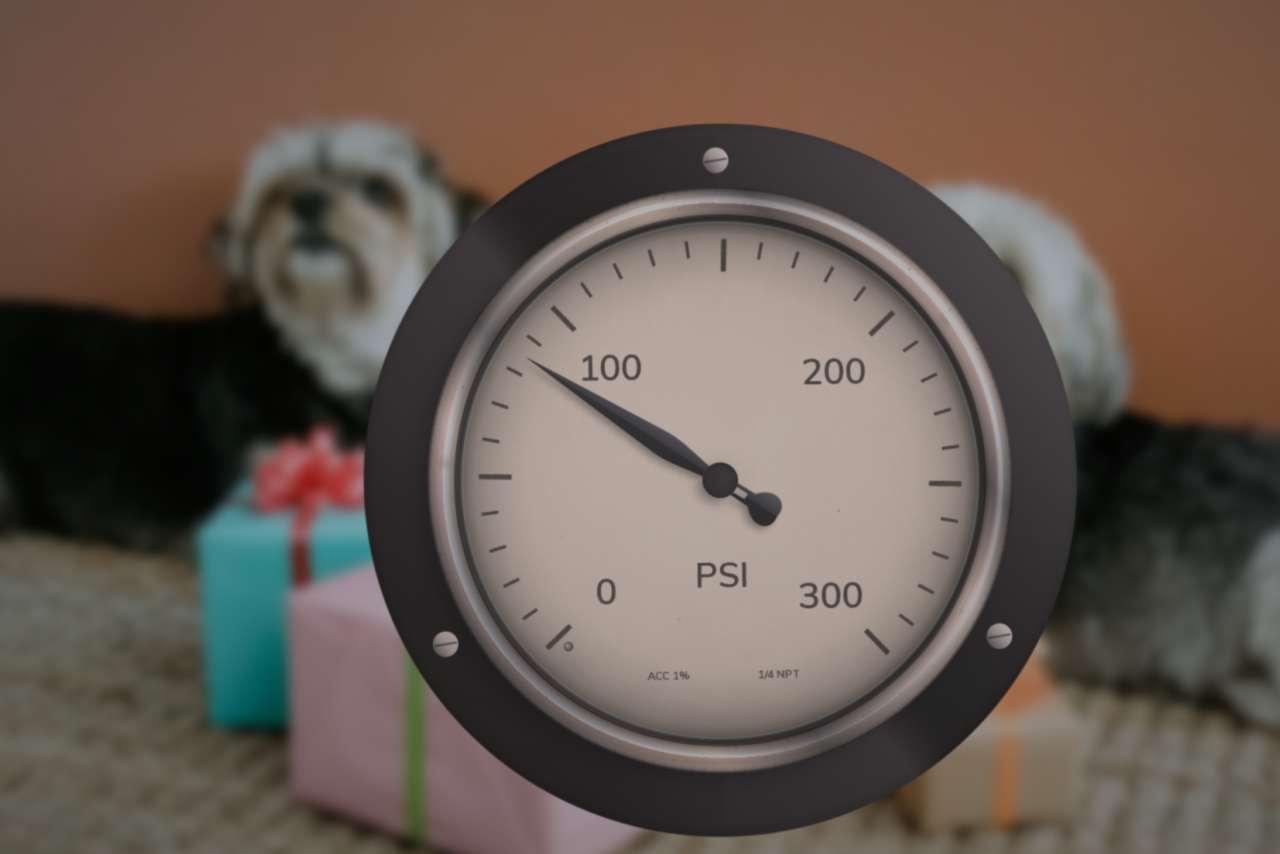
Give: 85 psi
